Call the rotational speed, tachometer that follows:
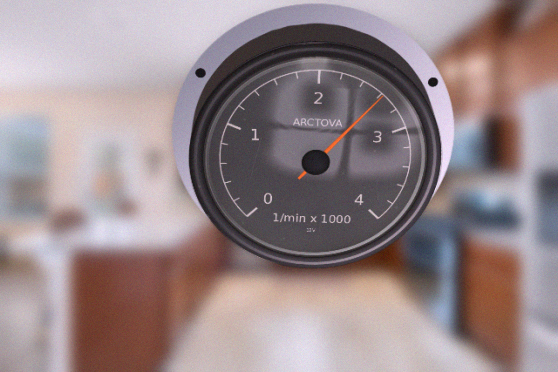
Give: 2600 rpm
